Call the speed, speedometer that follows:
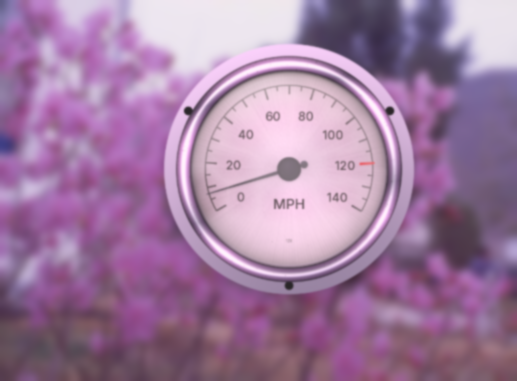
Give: 7.5 mph
